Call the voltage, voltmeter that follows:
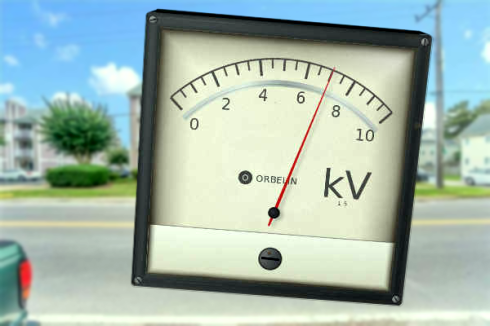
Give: 7 kV
